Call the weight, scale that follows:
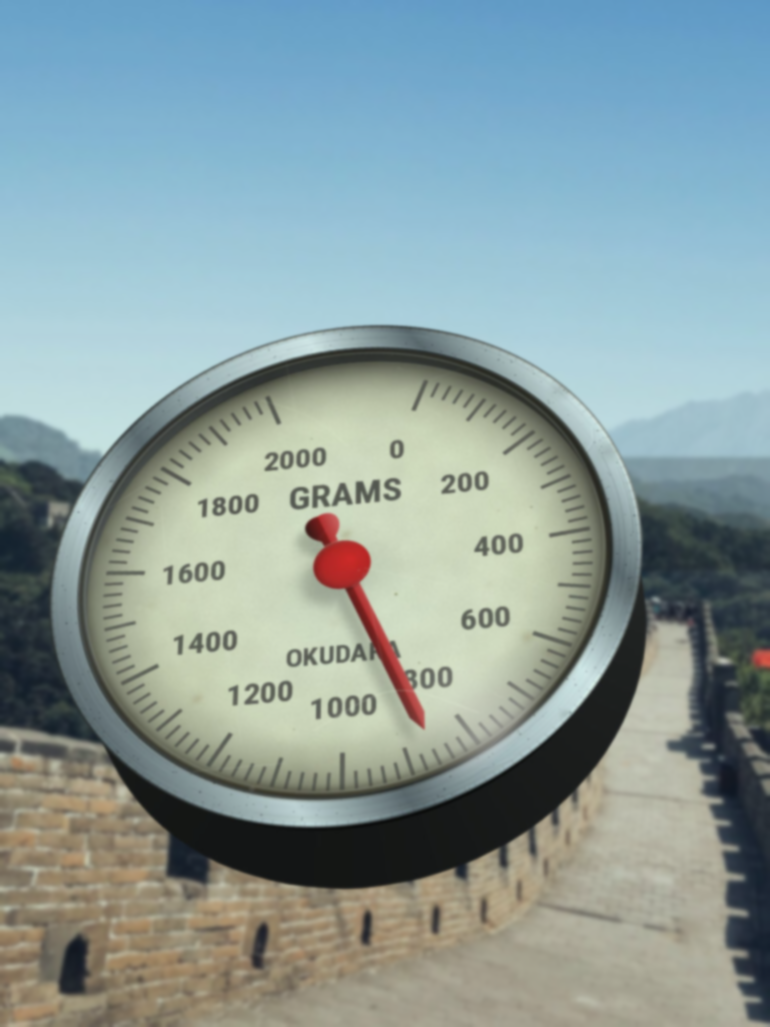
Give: 860 g
